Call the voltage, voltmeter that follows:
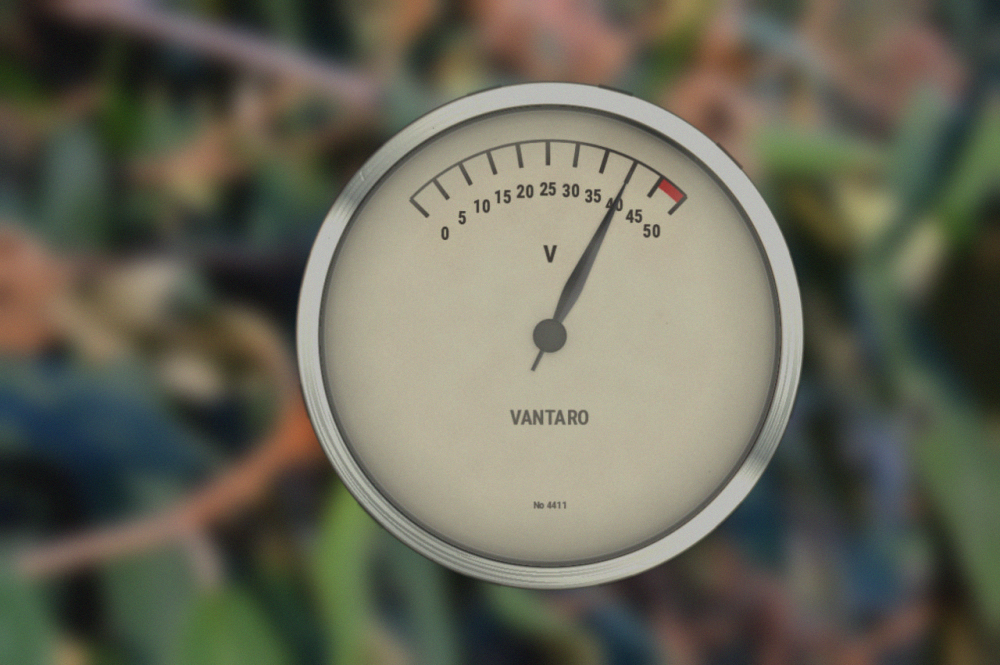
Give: 40 V
